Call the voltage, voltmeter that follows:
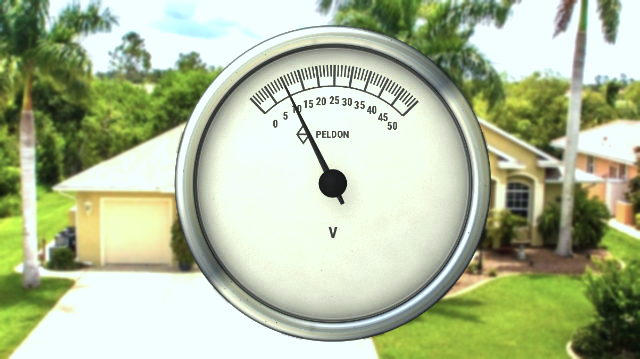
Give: 10 V
